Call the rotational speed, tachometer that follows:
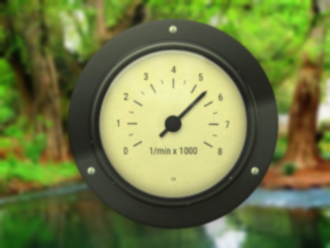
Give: 5500 rpm
